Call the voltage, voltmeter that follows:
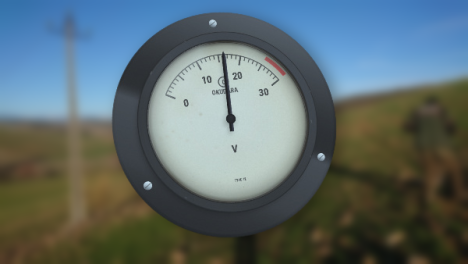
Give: 16 V
